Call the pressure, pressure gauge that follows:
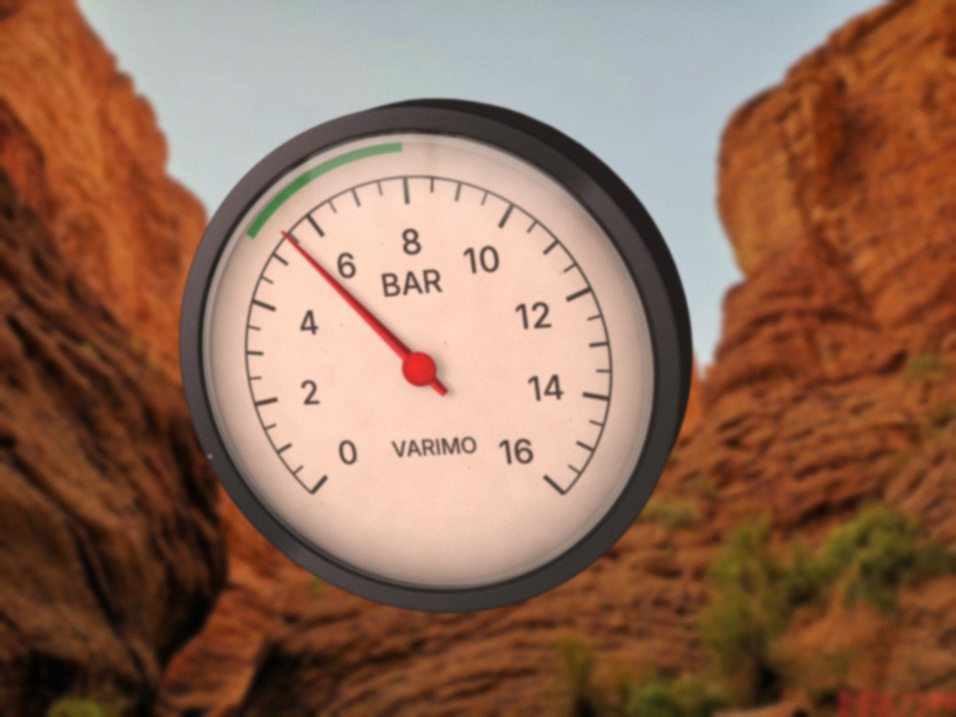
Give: 5.5 bar
